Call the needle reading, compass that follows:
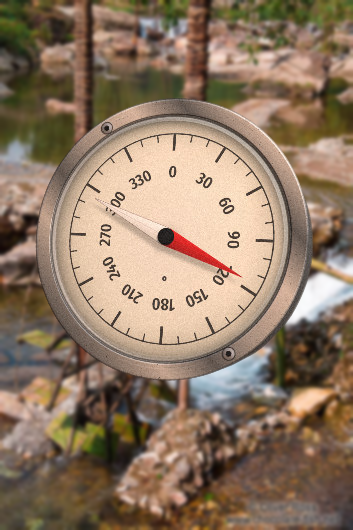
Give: 115 °
